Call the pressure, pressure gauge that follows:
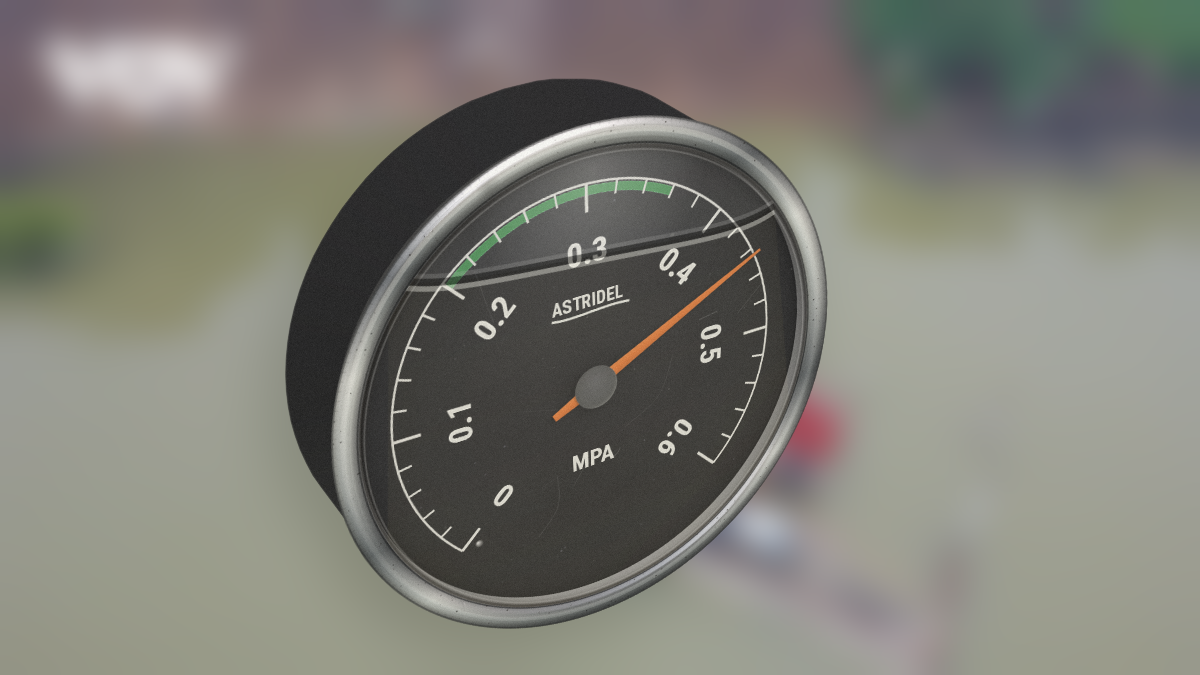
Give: 0.44 MPa
